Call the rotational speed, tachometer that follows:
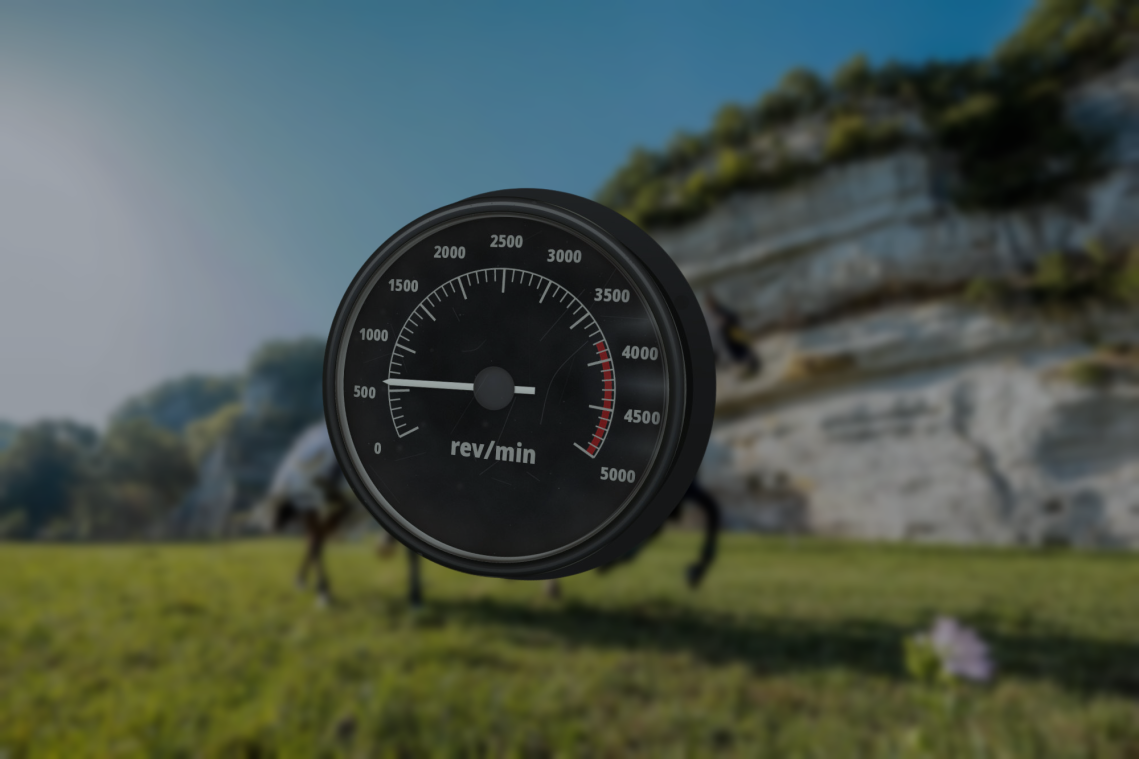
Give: 600 rpm
